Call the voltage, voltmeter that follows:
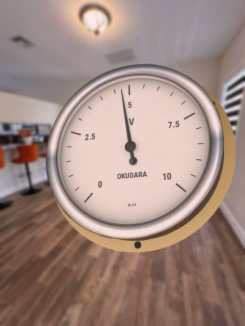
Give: 4.75 V
